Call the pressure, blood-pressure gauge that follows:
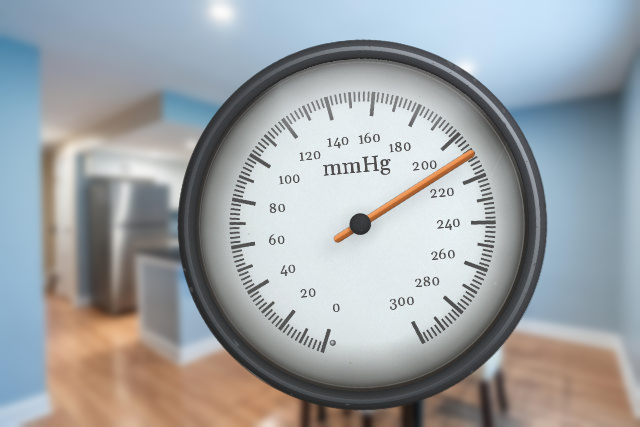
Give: 210 mmHg
